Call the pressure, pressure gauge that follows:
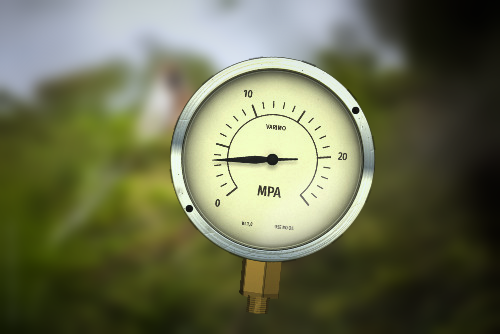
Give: 3.5 MPa
